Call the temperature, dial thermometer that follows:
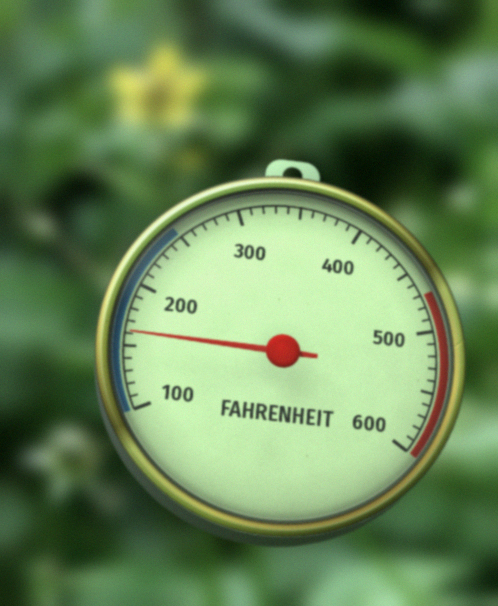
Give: 160 °F
